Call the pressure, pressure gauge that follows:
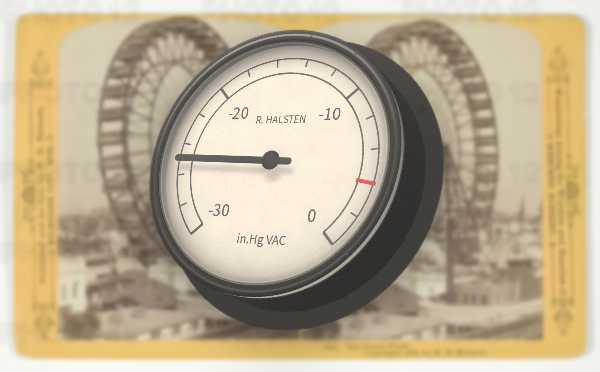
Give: -25 inHg
